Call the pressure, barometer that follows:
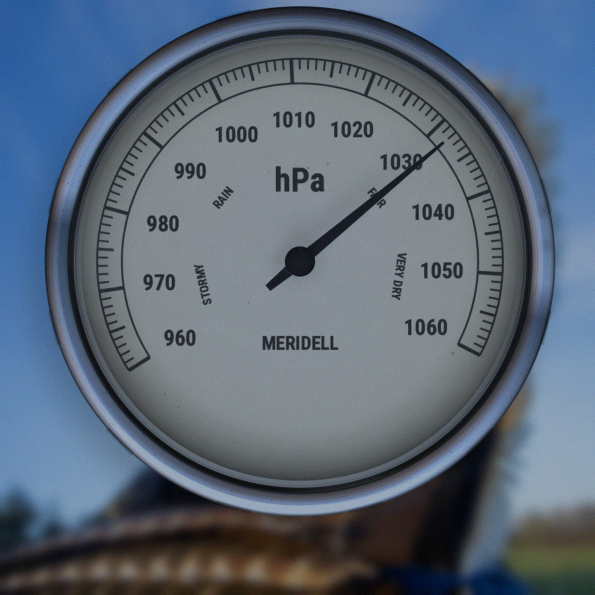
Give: 1032 hPa
